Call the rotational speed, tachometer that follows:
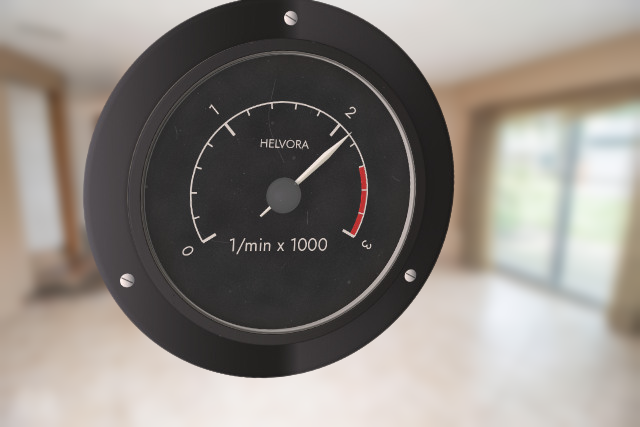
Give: 2100 rpm
